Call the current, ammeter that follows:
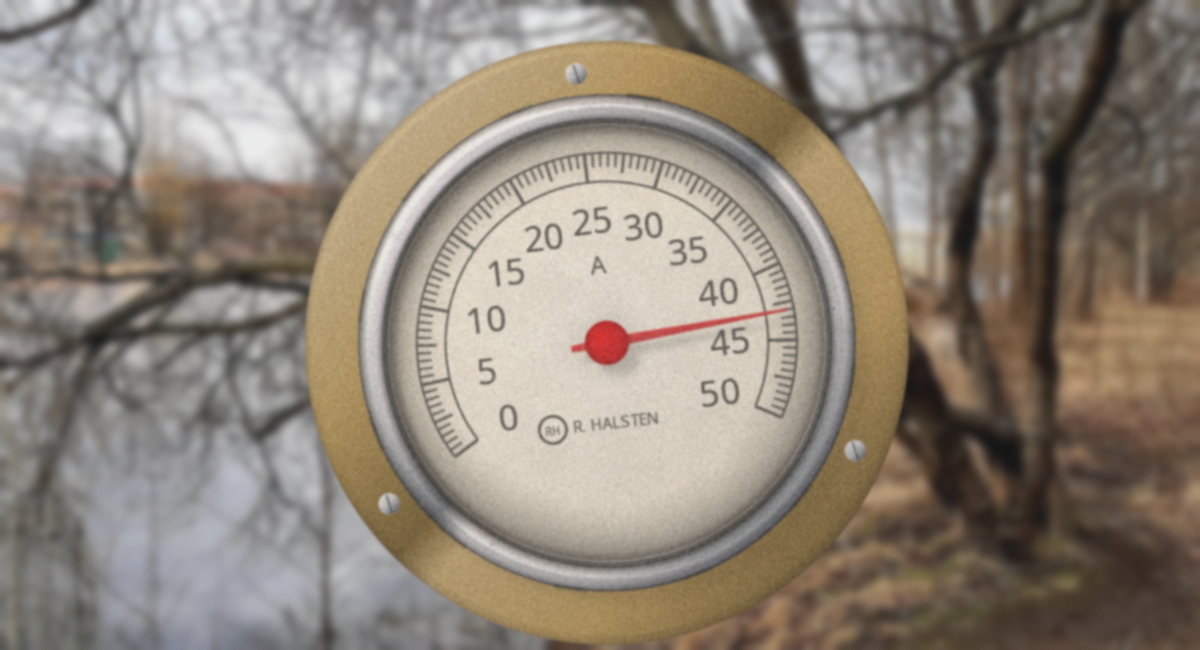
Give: 43 A
